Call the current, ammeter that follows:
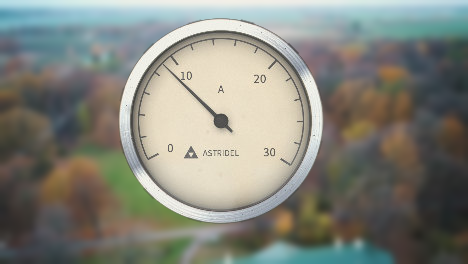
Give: 9 A
